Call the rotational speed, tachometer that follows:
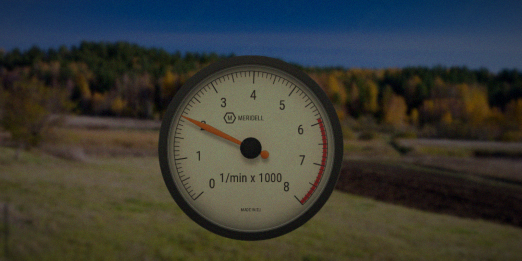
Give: 2000 rpm
